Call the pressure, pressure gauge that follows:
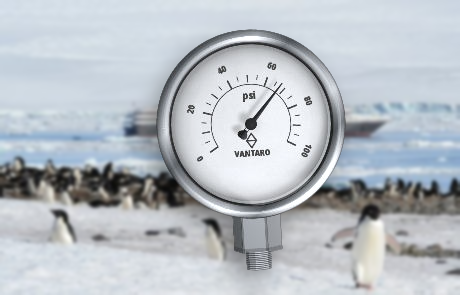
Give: 67.5 psi
